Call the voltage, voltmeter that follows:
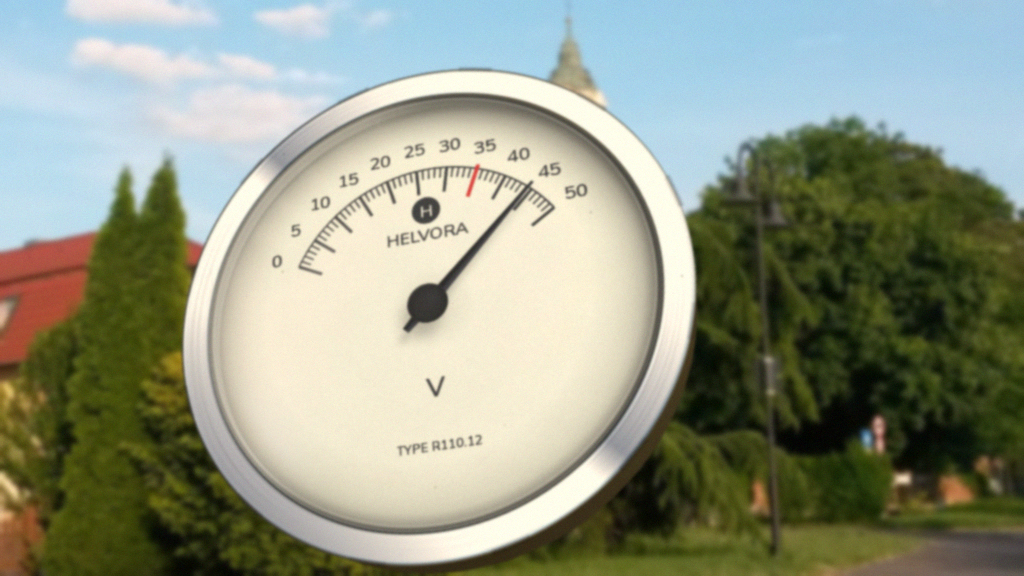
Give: 45 V
